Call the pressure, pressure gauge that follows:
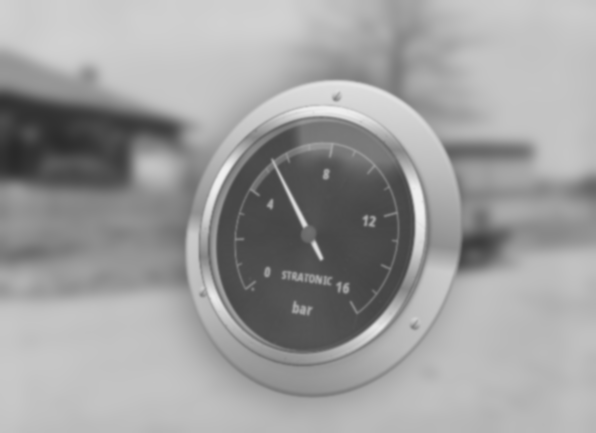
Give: 5.5 bar
